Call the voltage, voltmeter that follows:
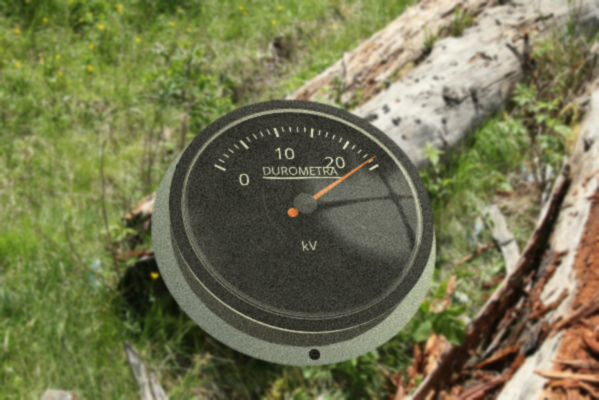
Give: 24 kV
